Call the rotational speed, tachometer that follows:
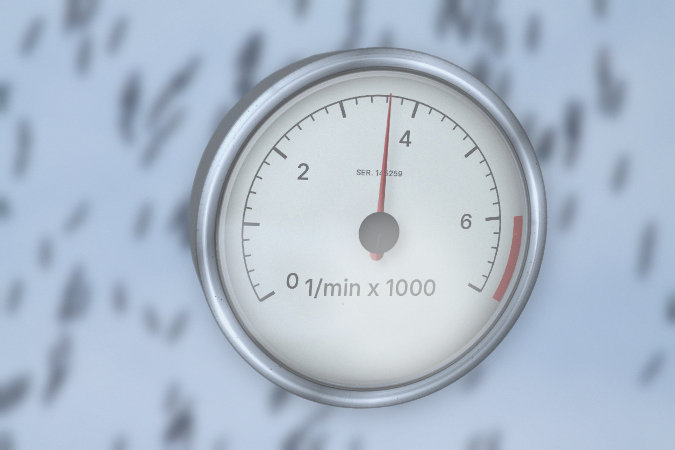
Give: 3600 rpm
